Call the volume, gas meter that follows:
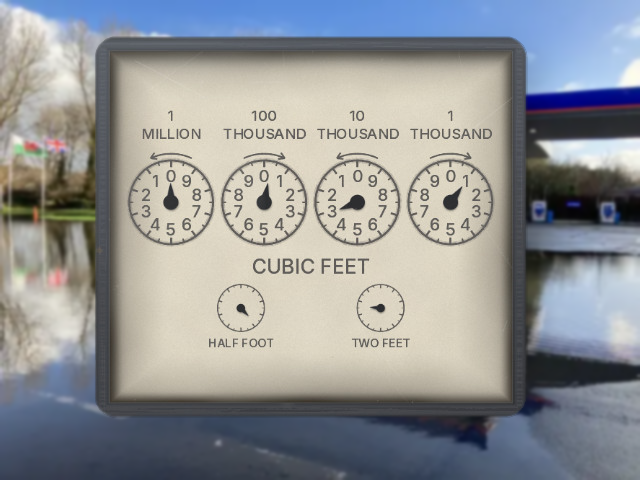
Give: 3100 ft³
